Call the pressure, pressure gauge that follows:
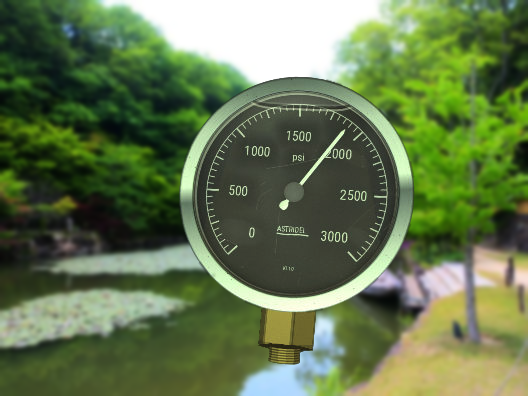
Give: 1900 psi
